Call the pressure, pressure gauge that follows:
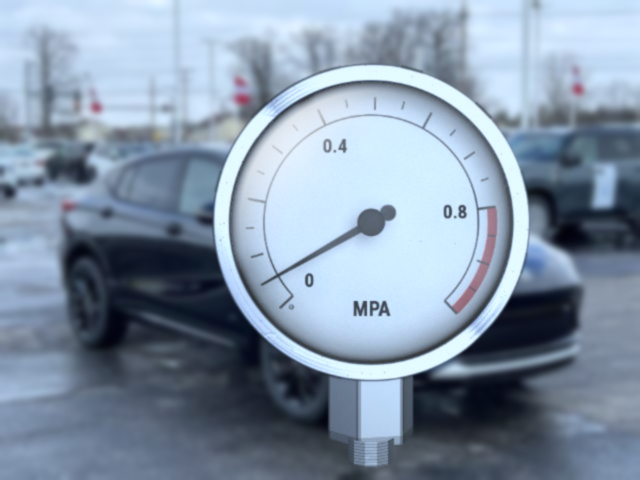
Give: 0.05 MPa
